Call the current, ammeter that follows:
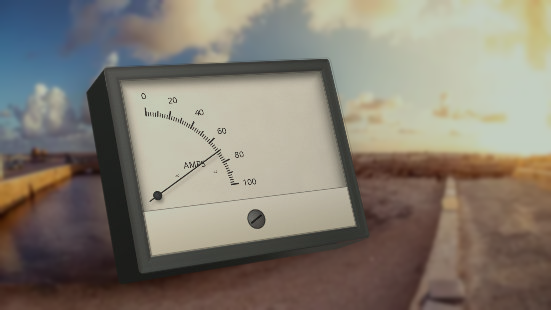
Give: 70 A
